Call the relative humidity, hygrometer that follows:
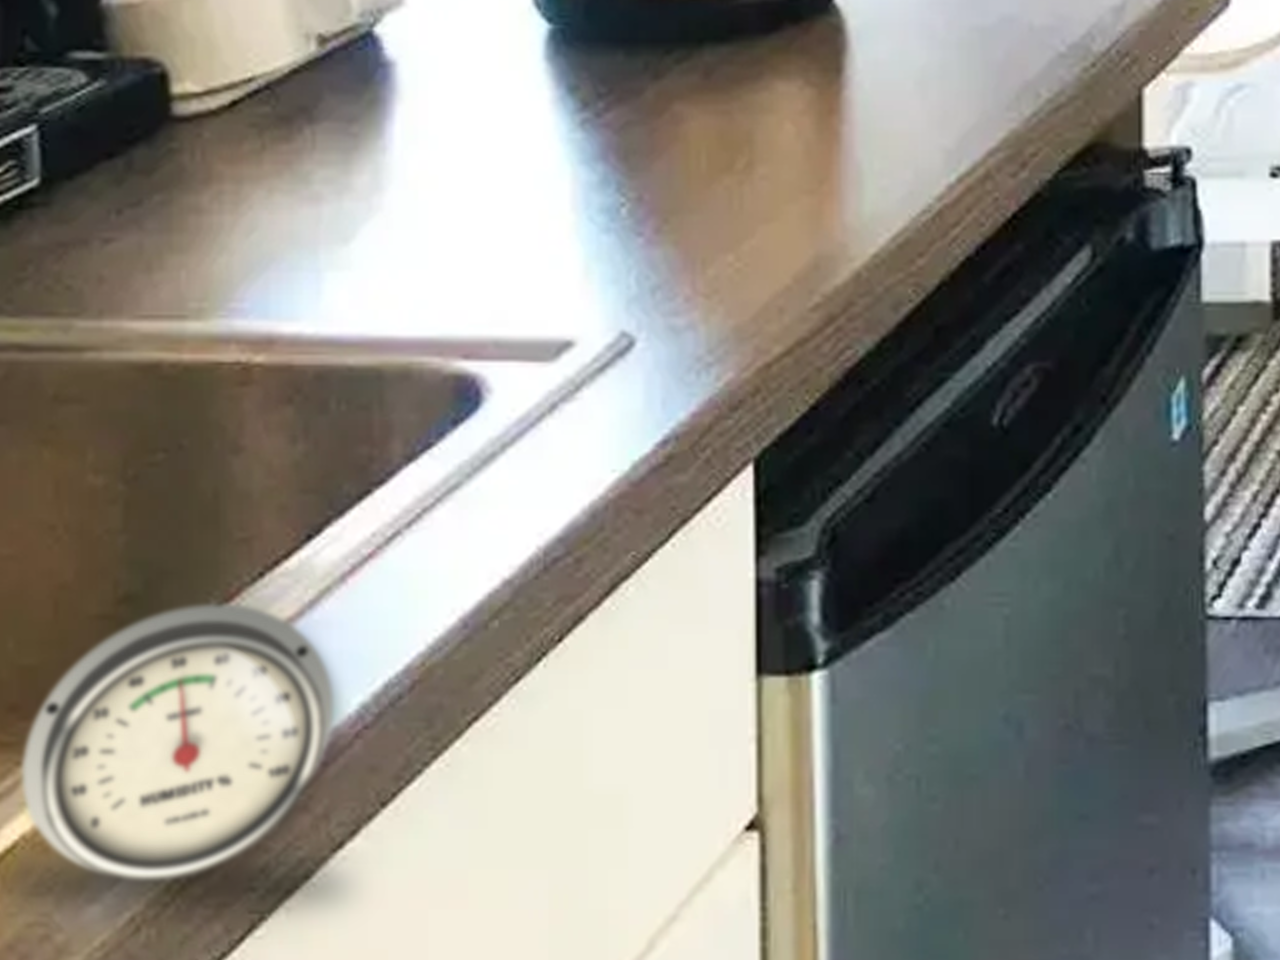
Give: 50 %
